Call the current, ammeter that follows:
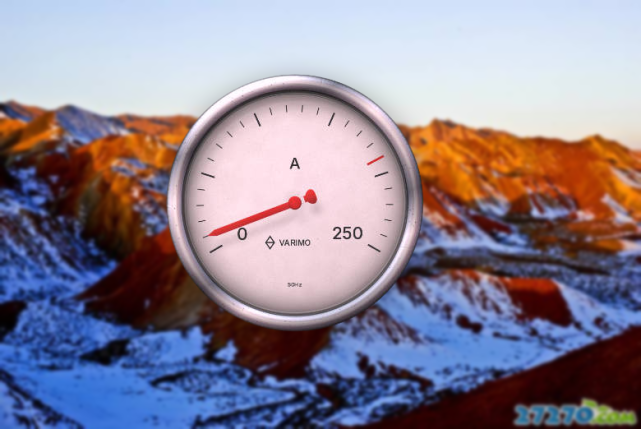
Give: 10 A
